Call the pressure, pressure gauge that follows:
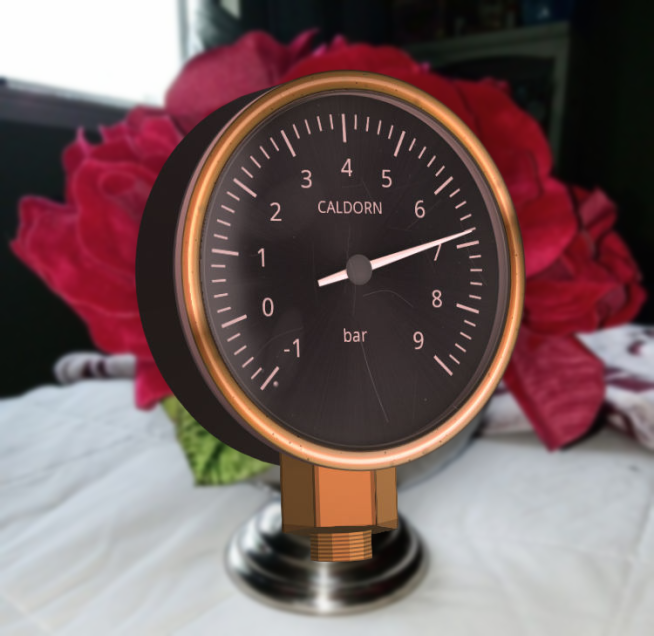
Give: 6.8 bar
